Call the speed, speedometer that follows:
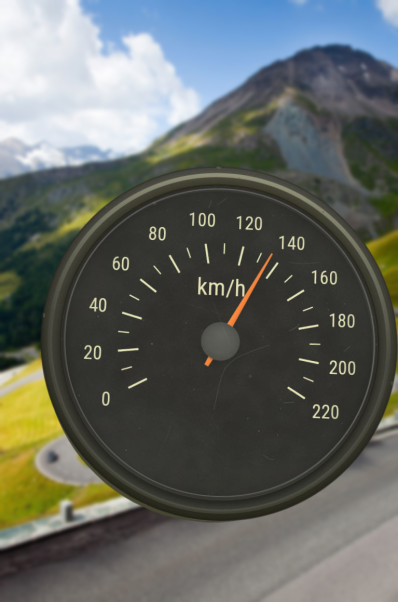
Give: 135 km/h
